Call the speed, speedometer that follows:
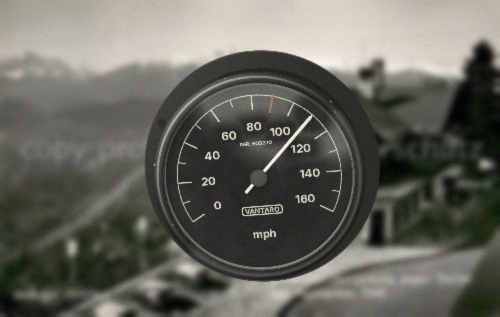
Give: 110 mph
